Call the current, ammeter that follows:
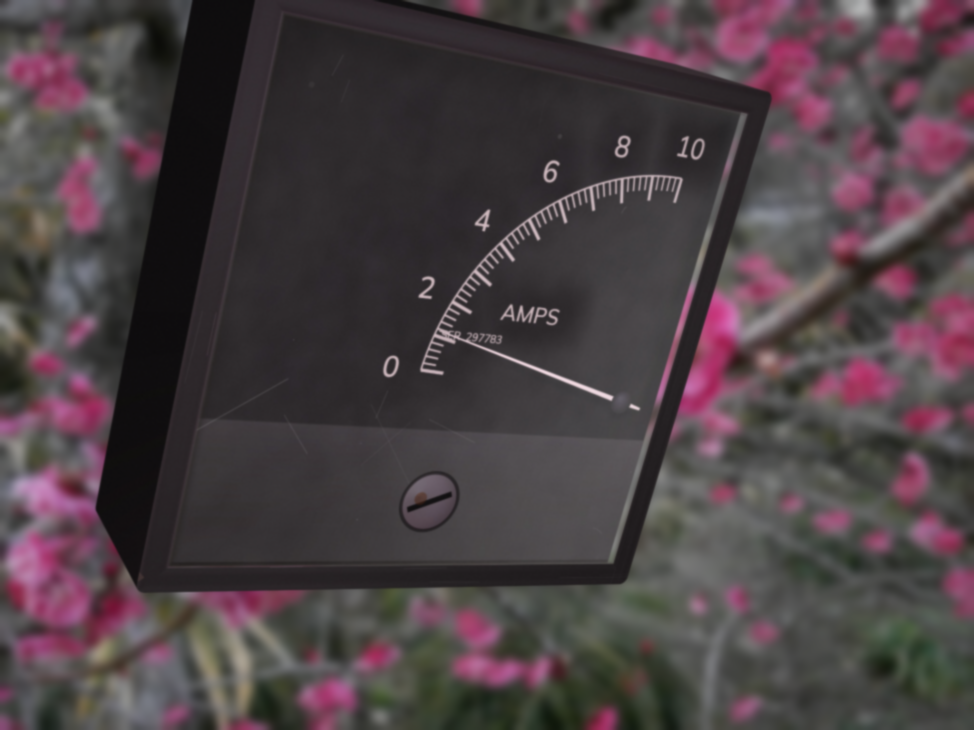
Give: 1.2 A
